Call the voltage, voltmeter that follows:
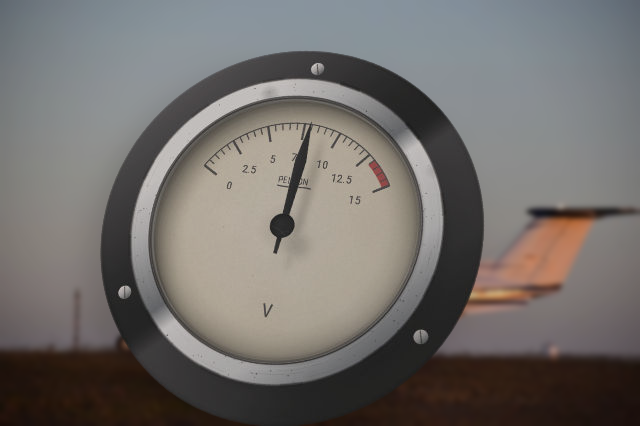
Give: 8 V
